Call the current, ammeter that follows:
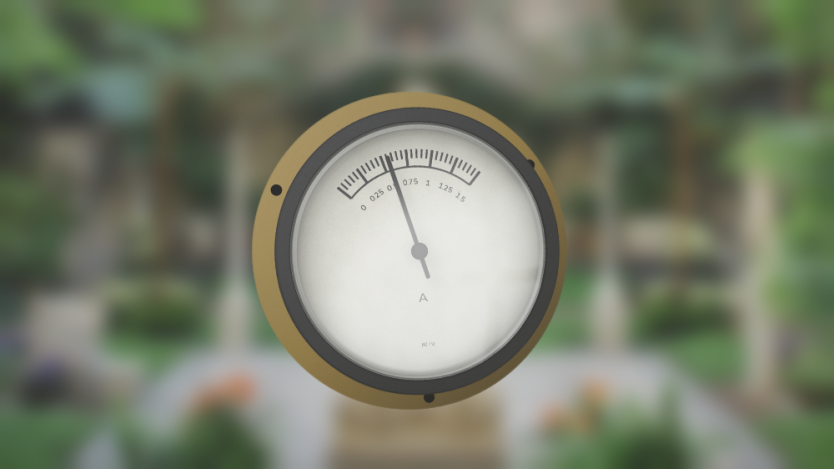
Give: 0.55 A
